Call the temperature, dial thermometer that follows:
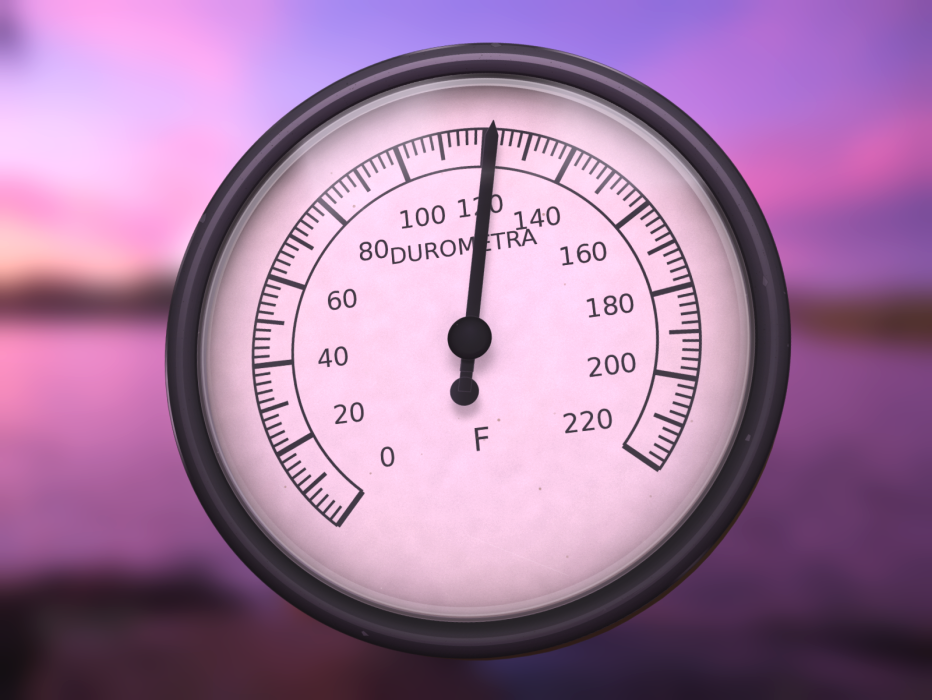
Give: 122 °F
